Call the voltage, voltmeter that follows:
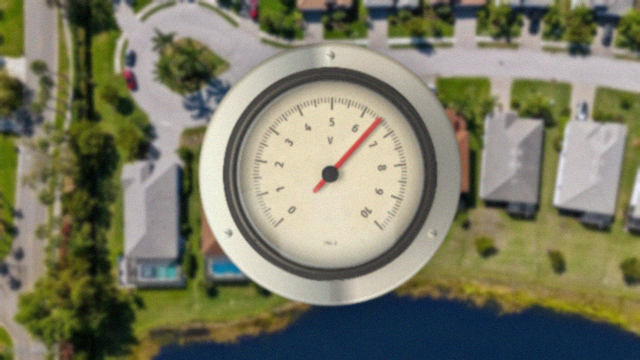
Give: 6.5 V
